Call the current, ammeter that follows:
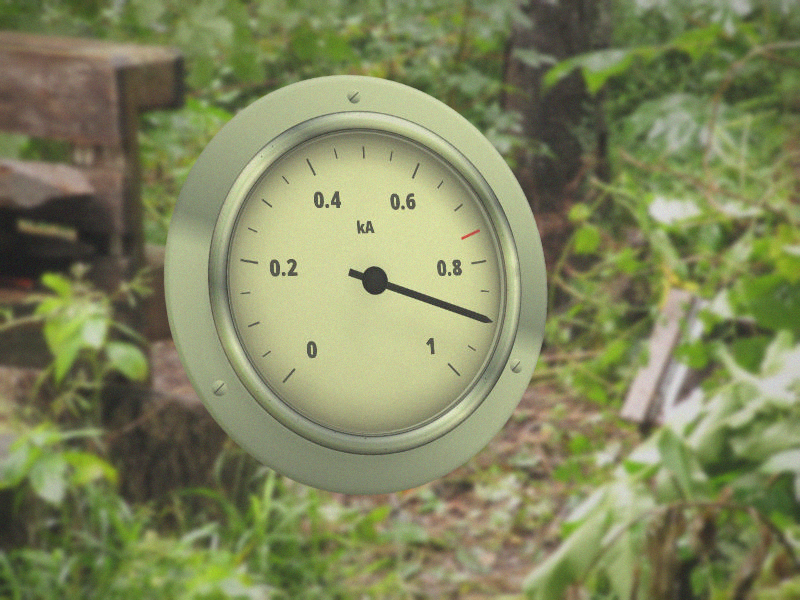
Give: 0.9 kA
